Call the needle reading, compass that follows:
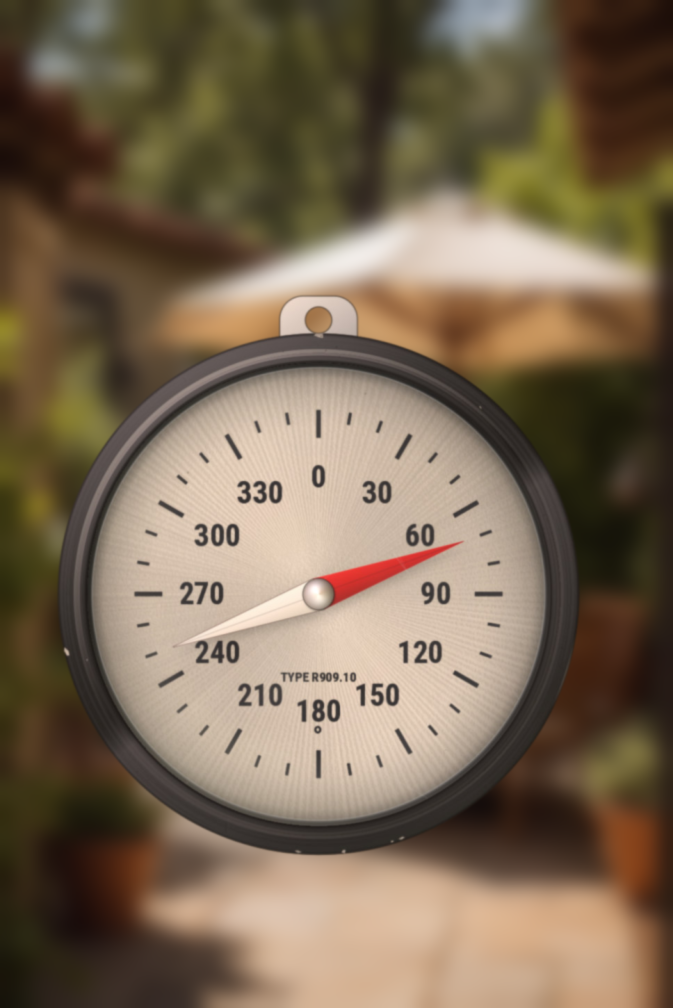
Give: 70 °
